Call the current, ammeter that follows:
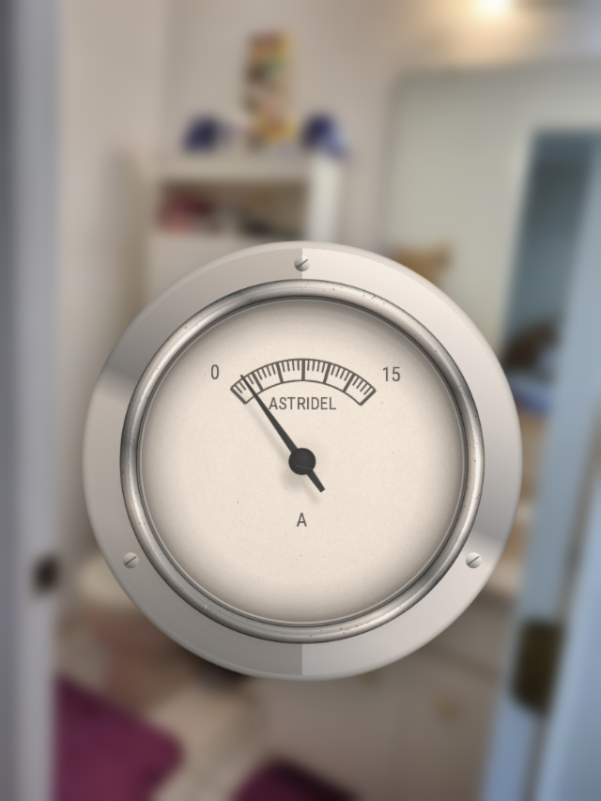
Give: 1.5 A
